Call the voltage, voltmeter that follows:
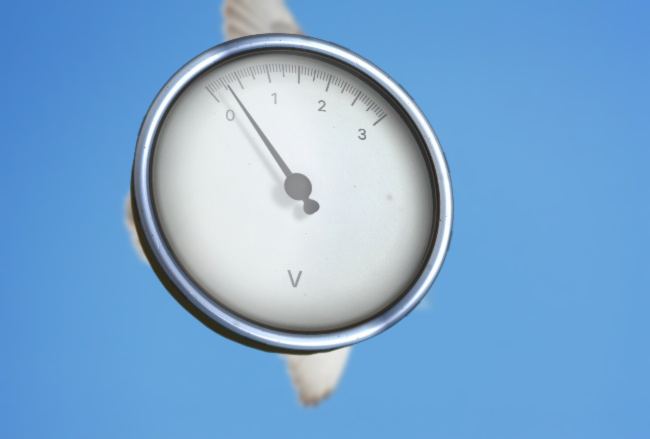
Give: 0.25 V
